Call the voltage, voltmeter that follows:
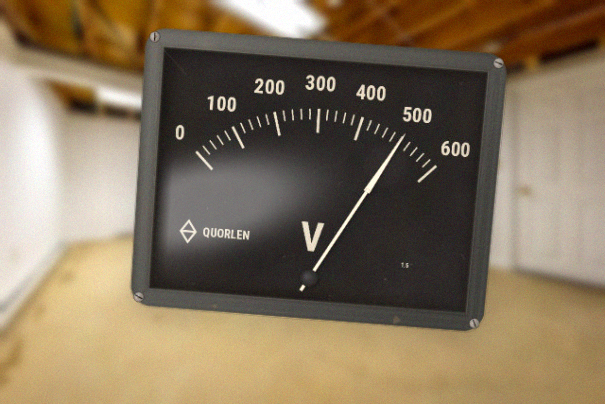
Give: 500 V
